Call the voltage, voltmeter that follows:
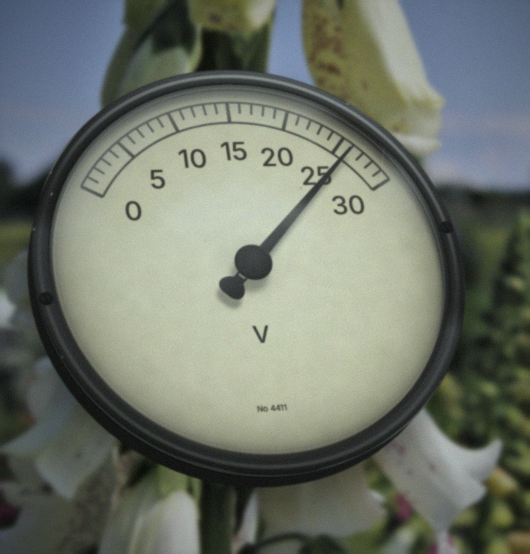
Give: 26 V
